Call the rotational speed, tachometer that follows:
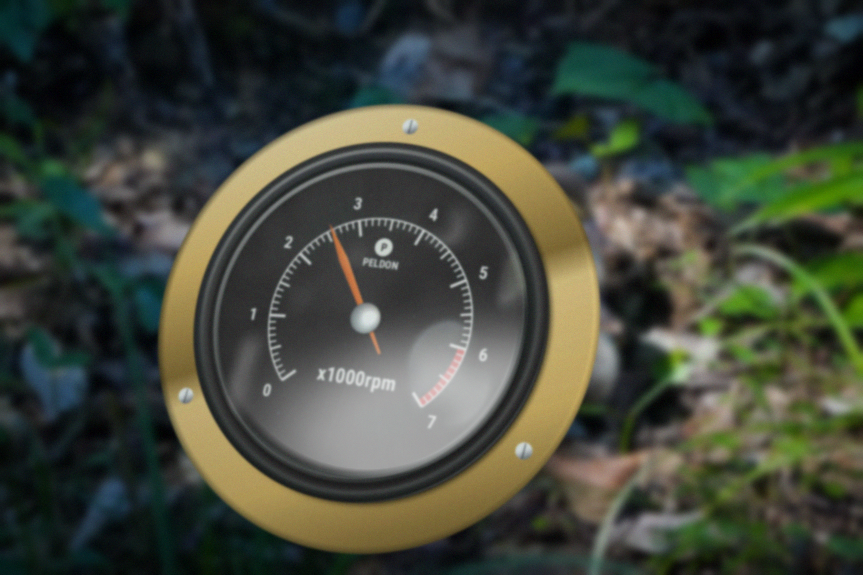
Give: 2600 rpm
